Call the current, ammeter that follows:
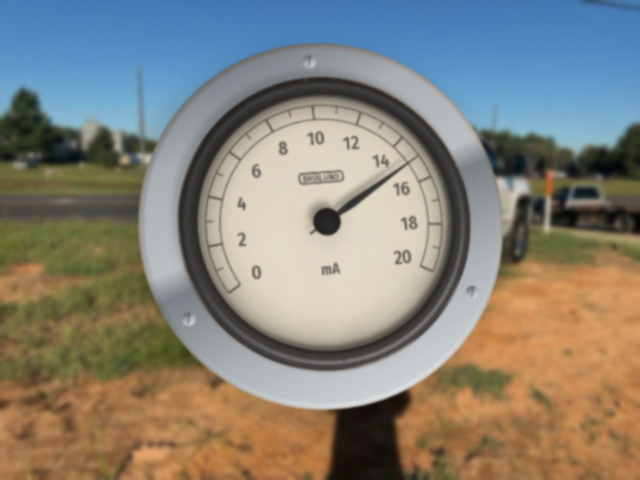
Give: 15 mA
